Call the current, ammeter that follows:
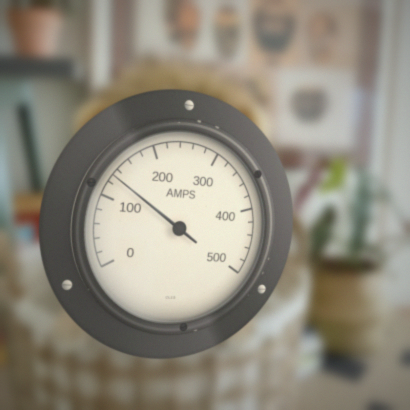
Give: 130 A
